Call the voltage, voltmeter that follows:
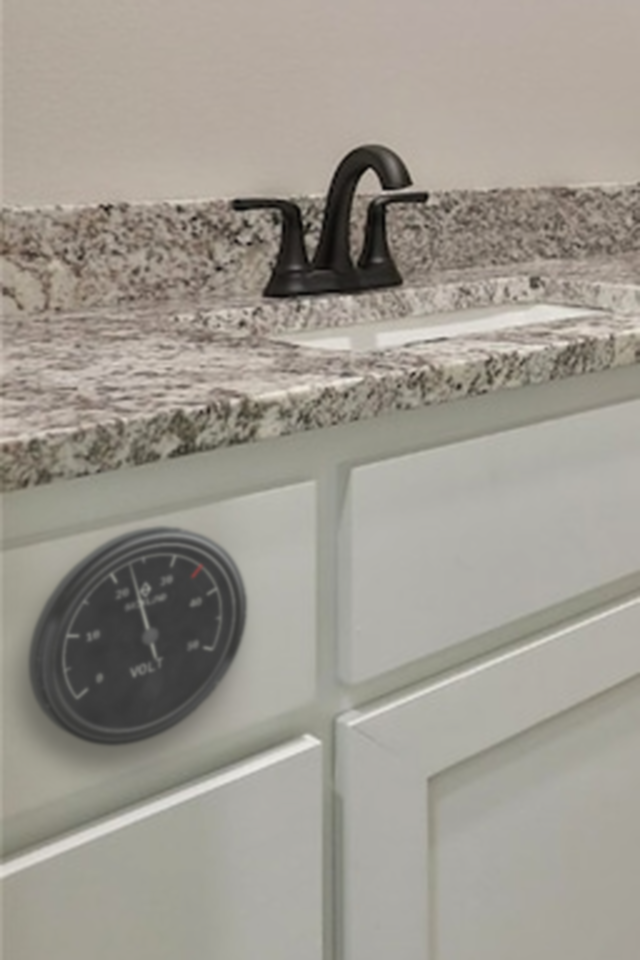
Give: 22.5 V
